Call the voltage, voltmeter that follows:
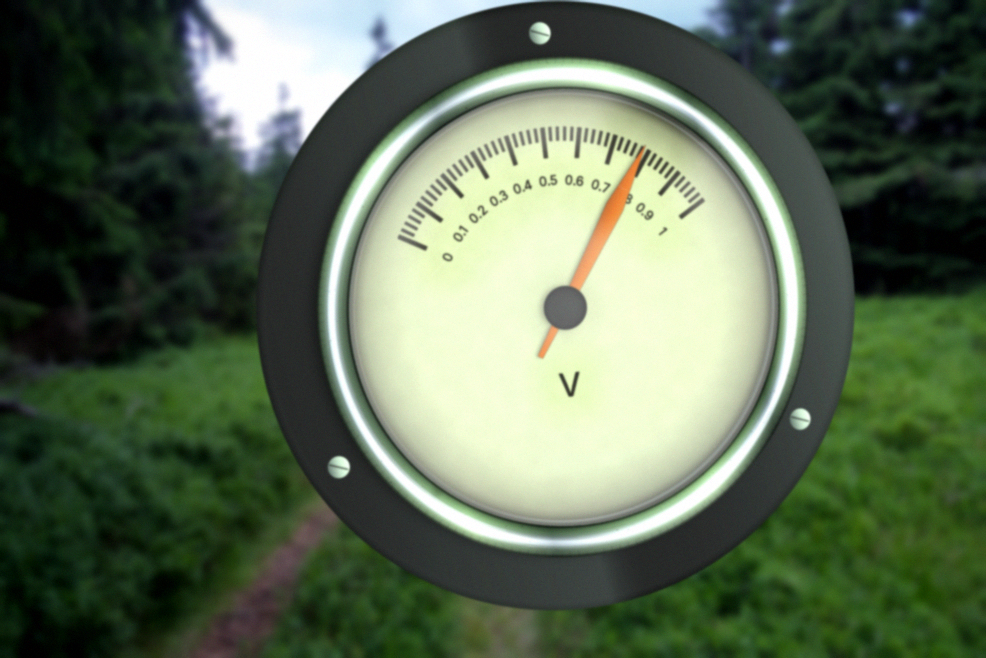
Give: 0.78 V
